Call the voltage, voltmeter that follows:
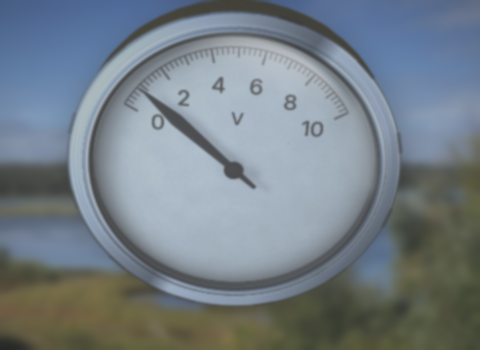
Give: 1 V
